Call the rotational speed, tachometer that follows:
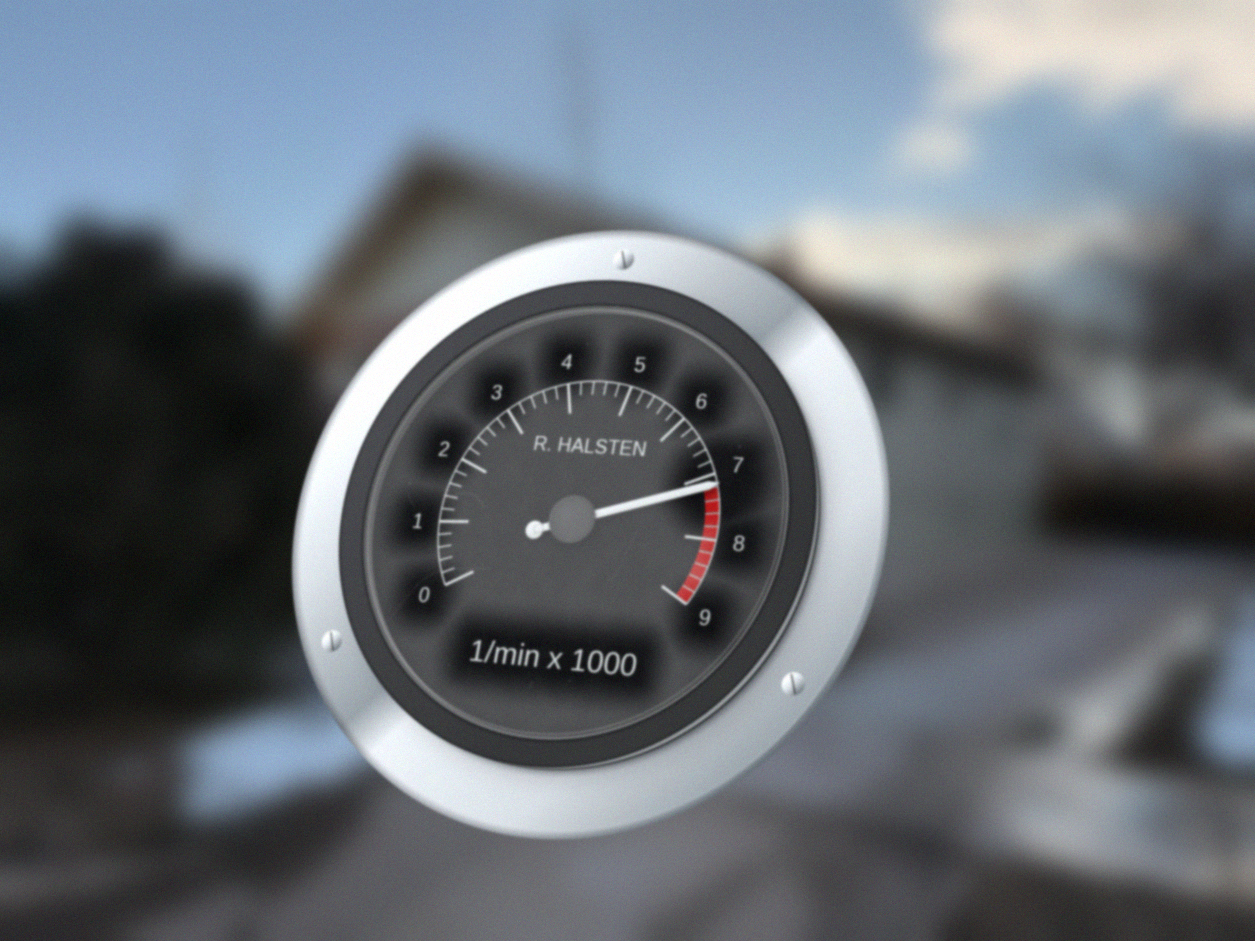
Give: 7200 rpm
